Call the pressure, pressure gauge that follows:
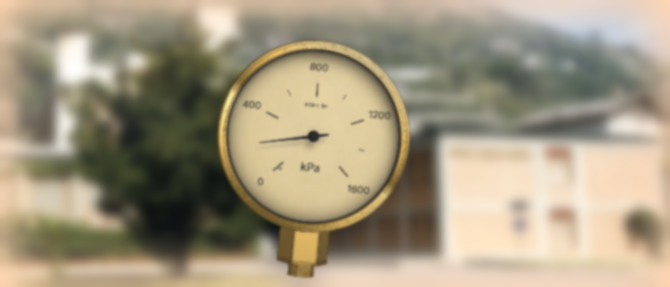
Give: 200 kPa
